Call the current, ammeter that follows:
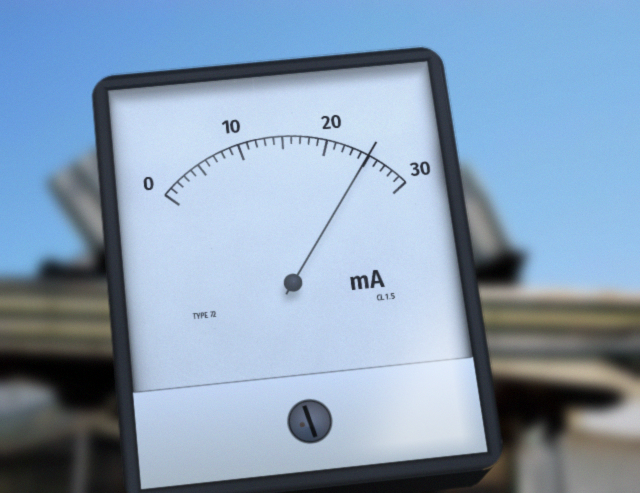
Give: 25 mA
